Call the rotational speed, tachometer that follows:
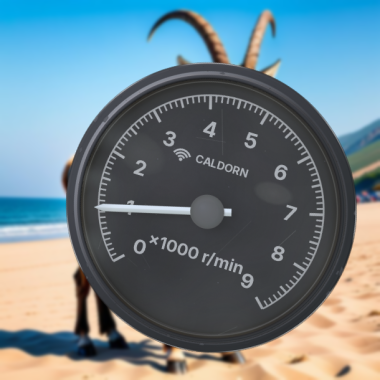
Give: 1000 rpm
